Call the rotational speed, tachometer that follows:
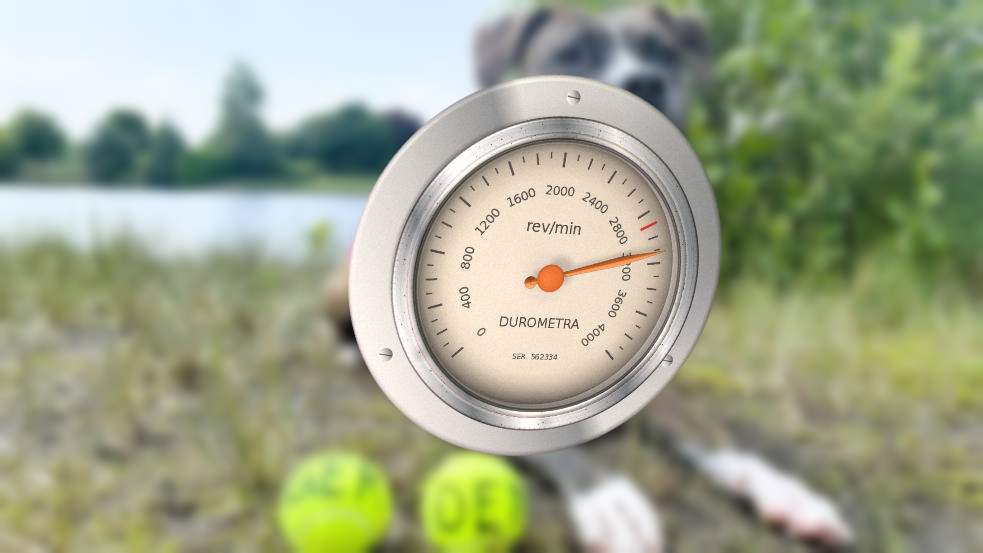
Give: 3100 rpm
